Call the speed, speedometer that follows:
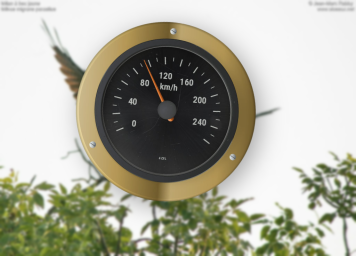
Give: 95 km/h
